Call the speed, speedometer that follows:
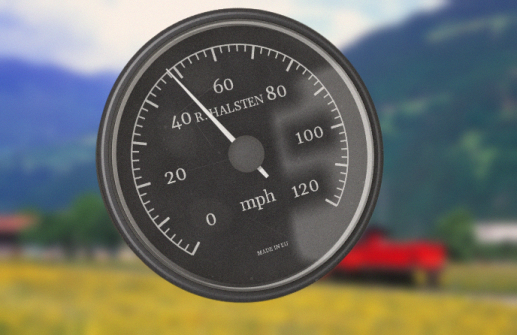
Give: 48 mph
